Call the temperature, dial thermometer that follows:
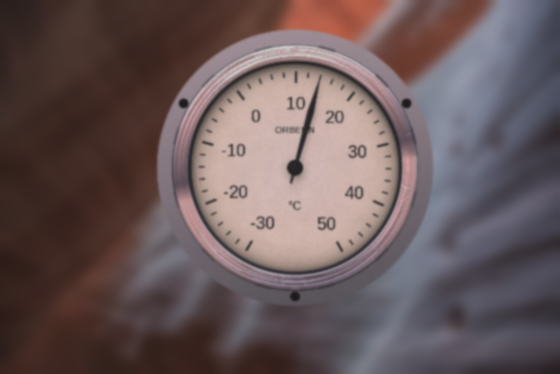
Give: 14 °C
